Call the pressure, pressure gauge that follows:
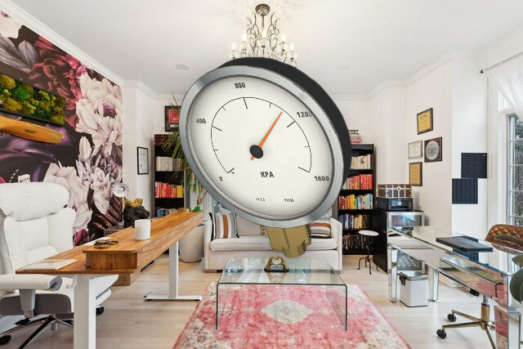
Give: 1100 kPa
